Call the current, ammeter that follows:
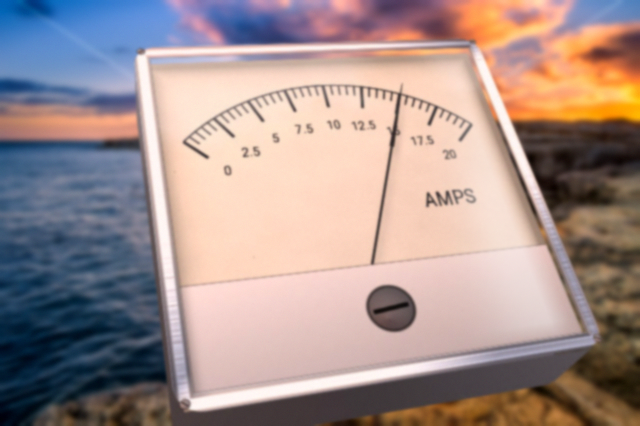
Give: 15 A
